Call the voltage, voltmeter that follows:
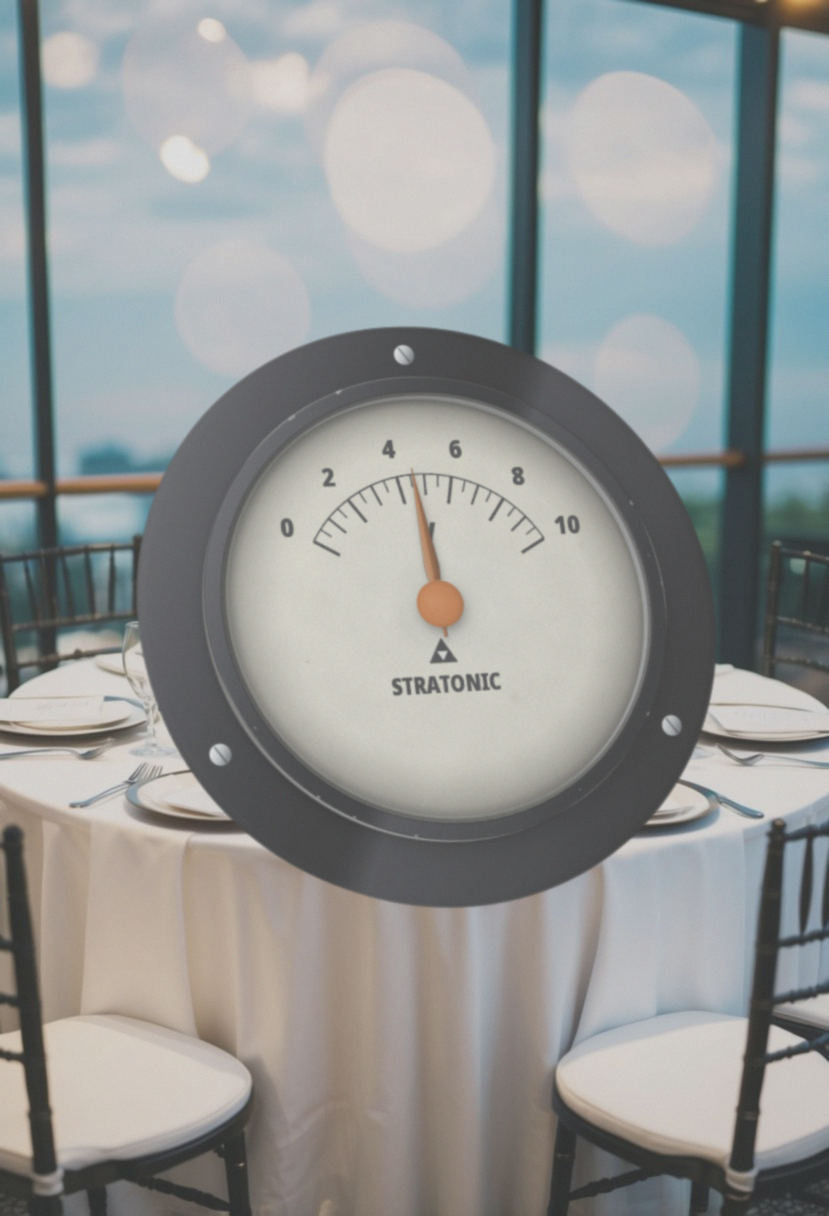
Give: 4.5 V
